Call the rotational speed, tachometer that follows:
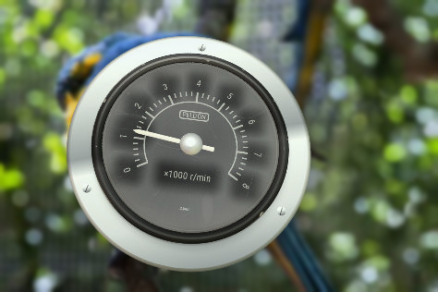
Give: 1200 rpm
